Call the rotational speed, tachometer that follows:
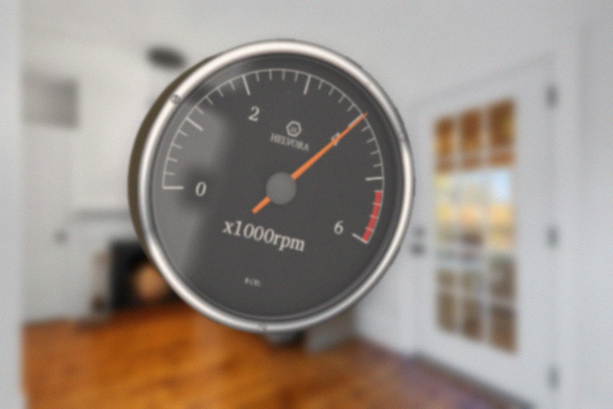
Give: 4000 rpm
